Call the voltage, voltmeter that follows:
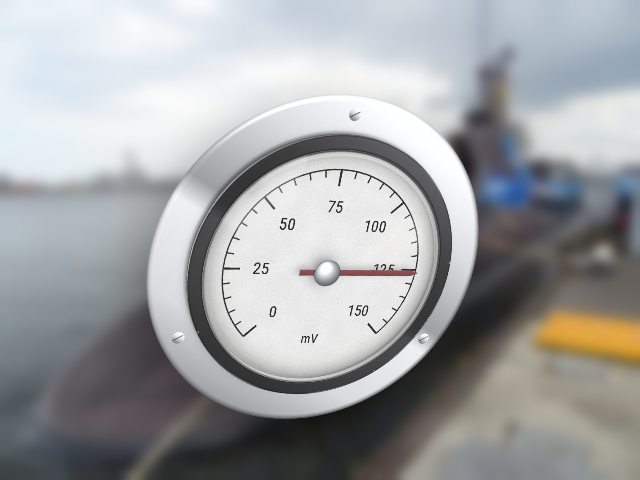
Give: 125 mV
